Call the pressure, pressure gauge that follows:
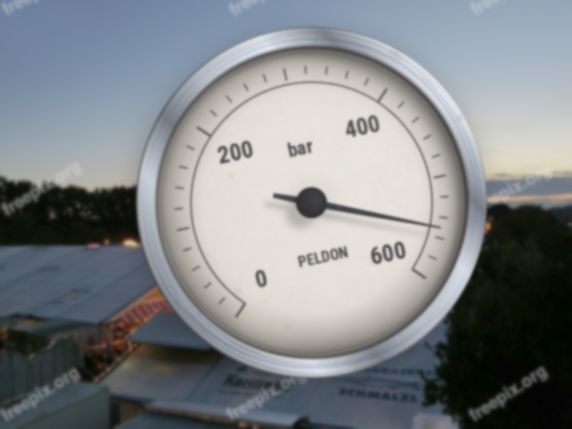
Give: 550 bar
